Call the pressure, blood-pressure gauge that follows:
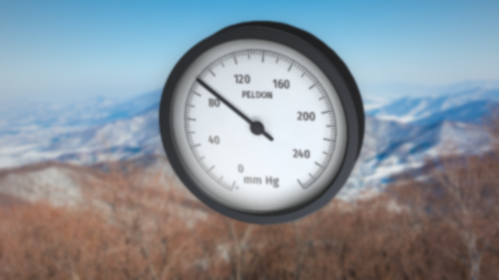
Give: 90 mmHg
